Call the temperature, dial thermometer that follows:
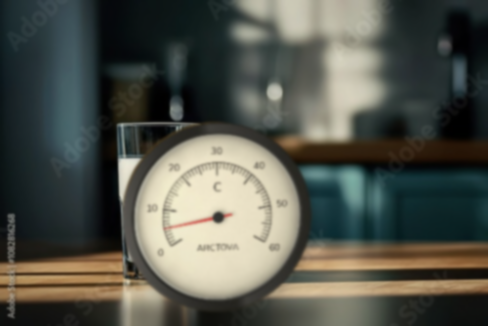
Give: 5 °C
